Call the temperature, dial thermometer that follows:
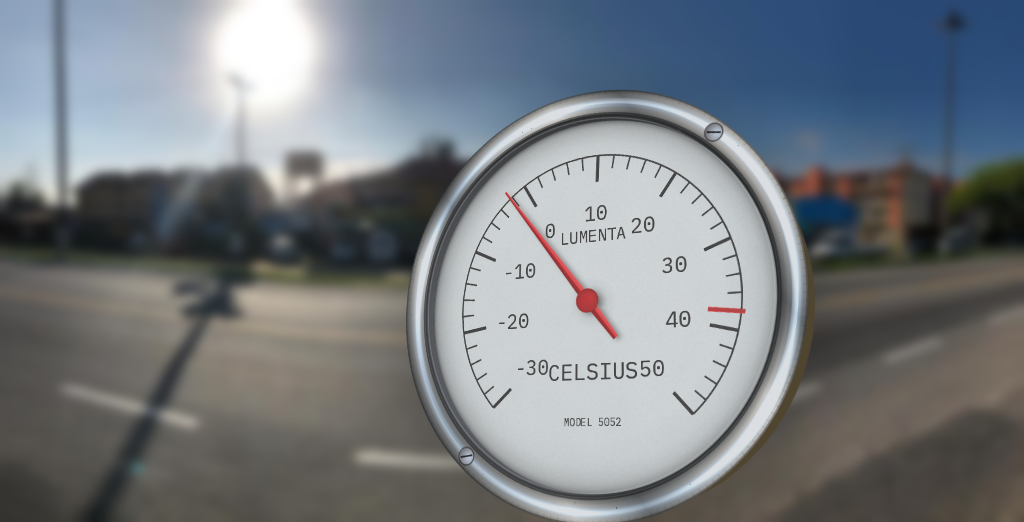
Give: -2 °C
